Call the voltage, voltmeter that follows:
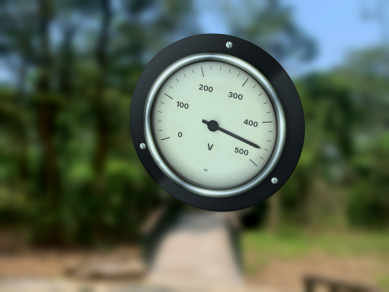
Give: 460 V
